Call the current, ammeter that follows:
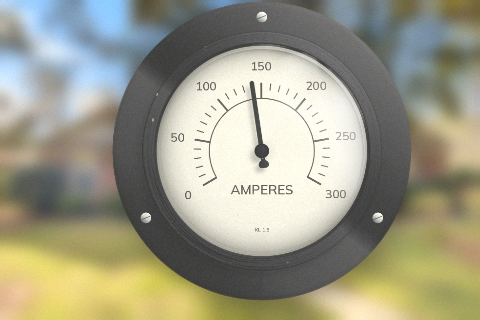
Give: 140 A
